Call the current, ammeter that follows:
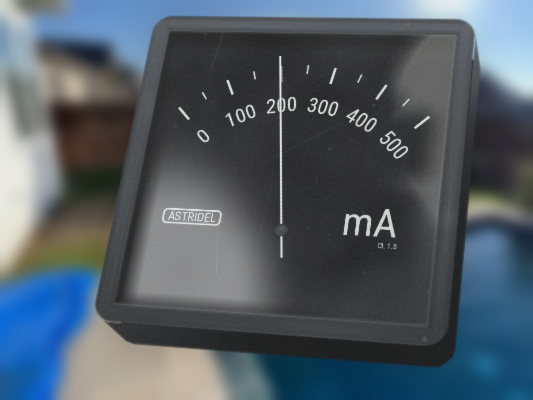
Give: 200 mA
